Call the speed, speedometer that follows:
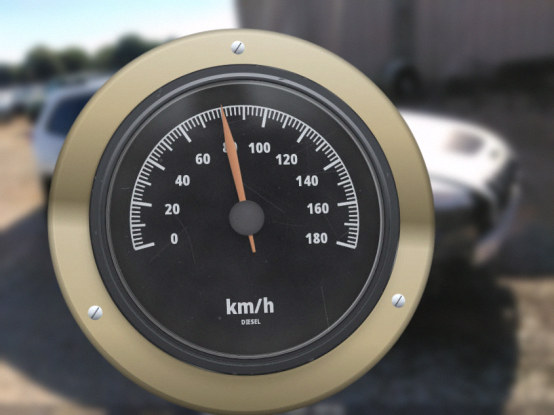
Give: 80 km/h
